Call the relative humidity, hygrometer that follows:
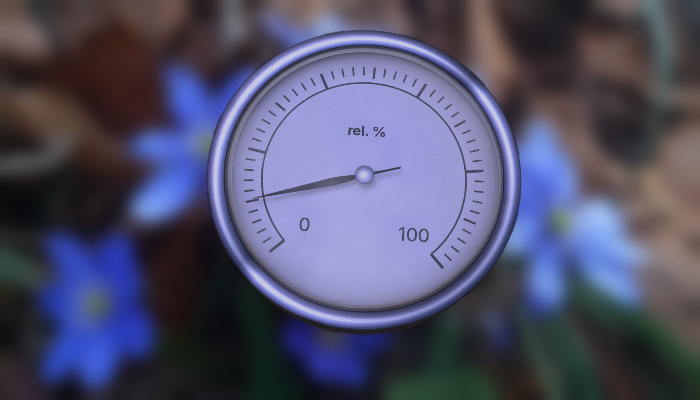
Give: 10 %
